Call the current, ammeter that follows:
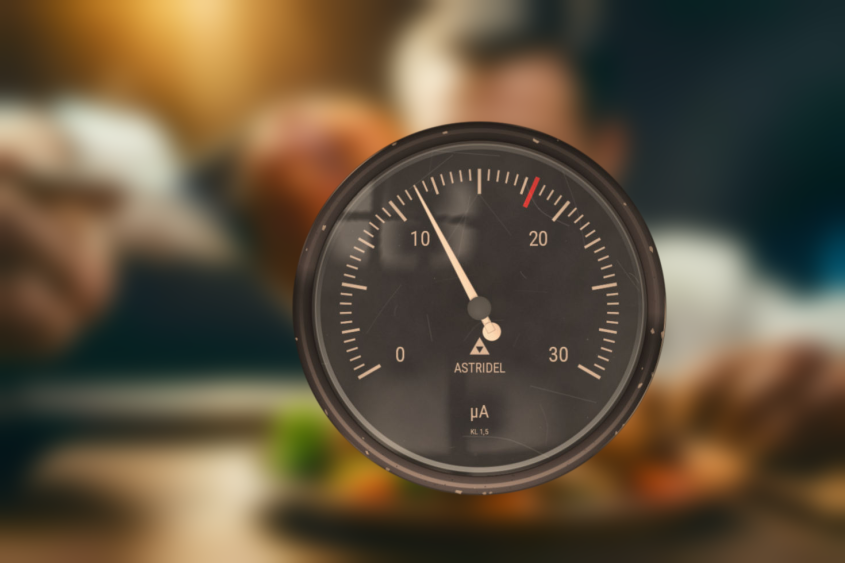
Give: 11.5 µA
